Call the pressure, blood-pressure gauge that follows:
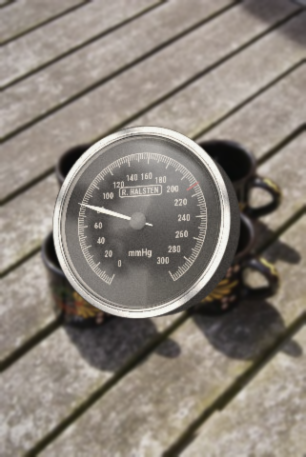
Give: 80 mmHg
